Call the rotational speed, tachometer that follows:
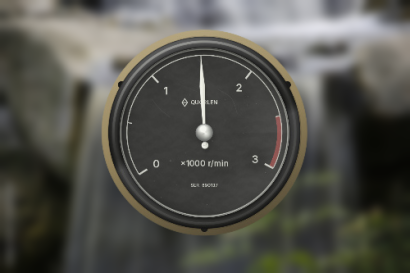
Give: 1500 rpm
